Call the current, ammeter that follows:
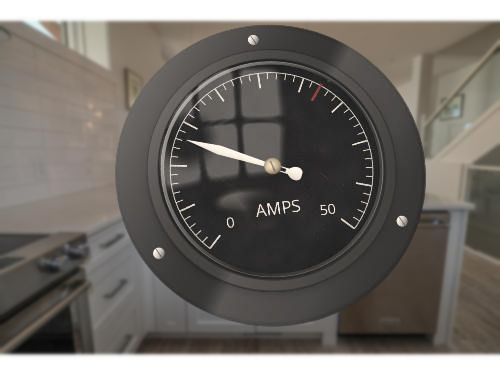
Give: 13 A
